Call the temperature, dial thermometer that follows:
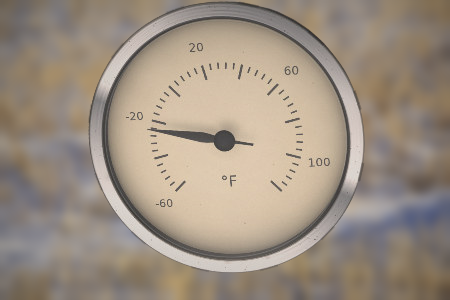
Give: -24 °F
